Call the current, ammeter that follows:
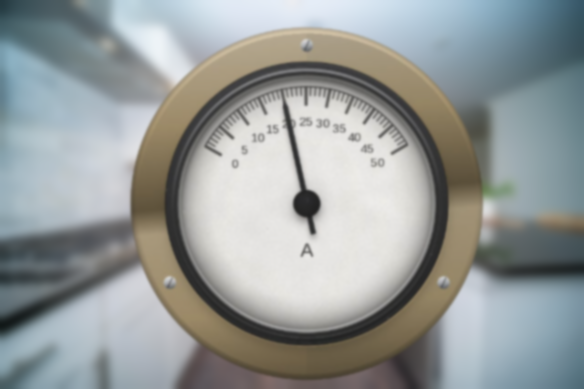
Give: 20 A
